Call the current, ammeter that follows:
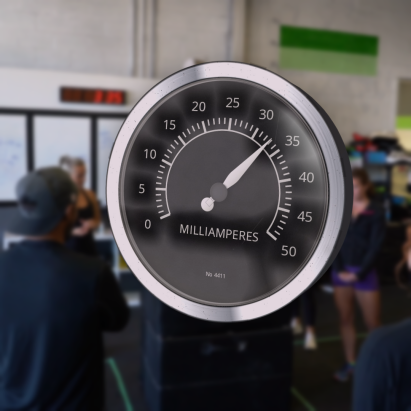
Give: 33 mA
